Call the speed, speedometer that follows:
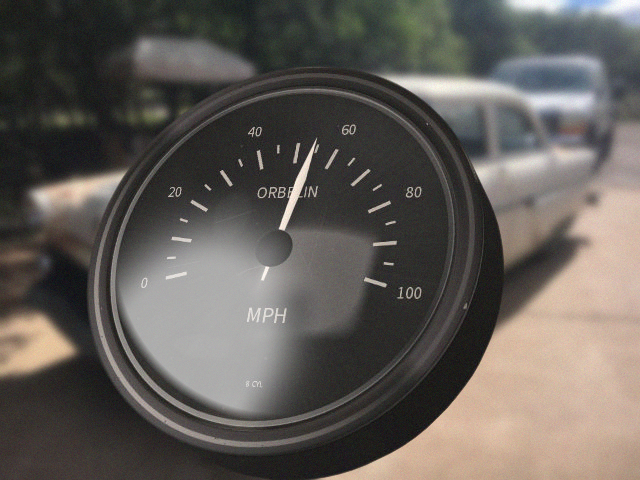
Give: 55 mph
